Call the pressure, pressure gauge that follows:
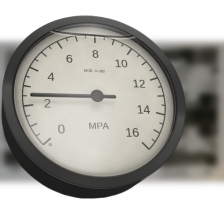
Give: 2.5 MPa
